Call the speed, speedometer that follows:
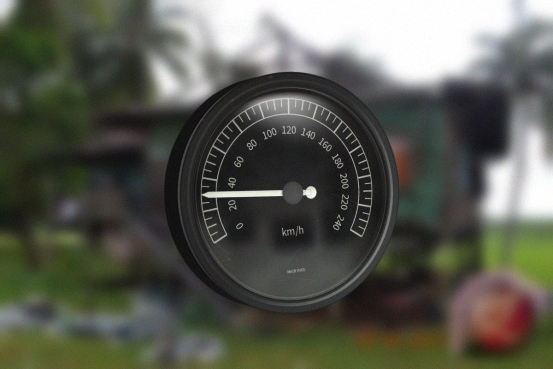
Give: 30 km/h
